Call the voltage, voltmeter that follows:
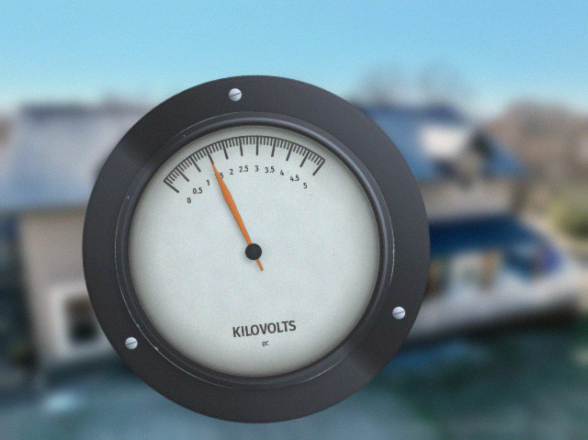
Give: 1.5 kV
